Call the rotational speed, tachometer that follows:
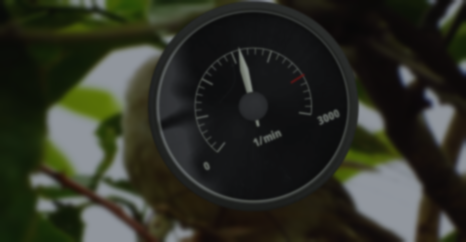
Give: 1600 rpm
